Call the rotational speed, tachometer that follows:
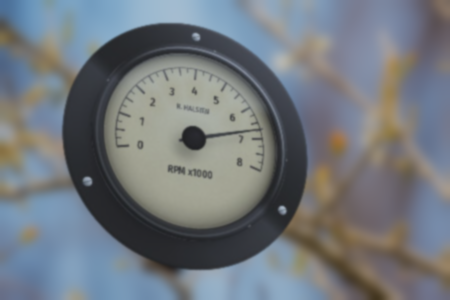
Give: 6750 rpm
